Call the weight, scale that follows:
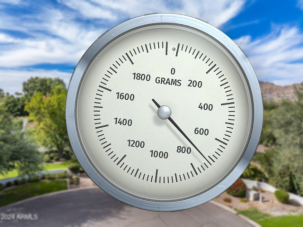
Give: 720 g
